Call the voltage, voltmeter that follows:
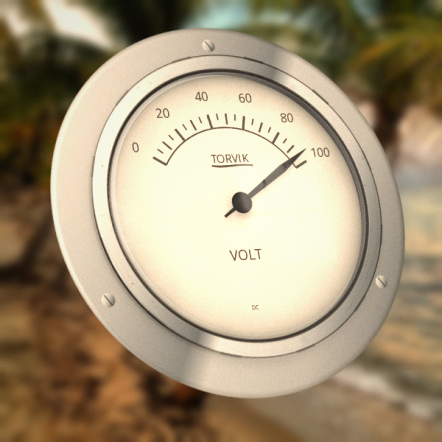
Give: 95 V
